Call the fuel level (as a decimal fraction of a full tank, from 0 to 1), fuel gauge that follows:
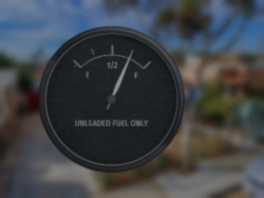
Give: 0.75
